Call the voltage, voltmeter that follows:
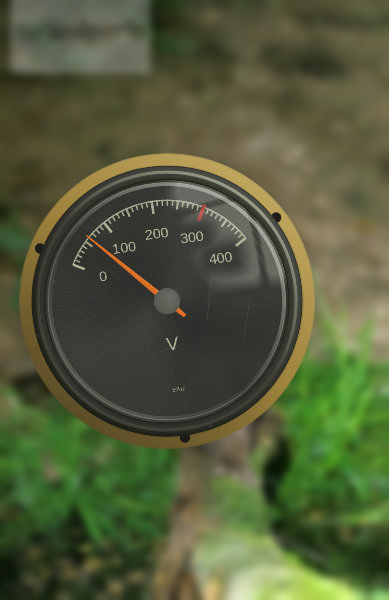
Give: 60 V
